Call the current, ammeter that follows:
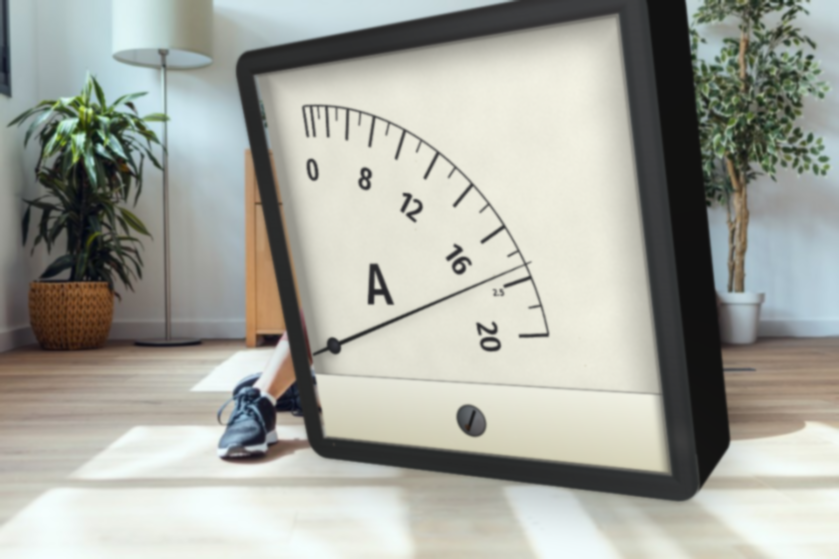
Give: 17.5 A
